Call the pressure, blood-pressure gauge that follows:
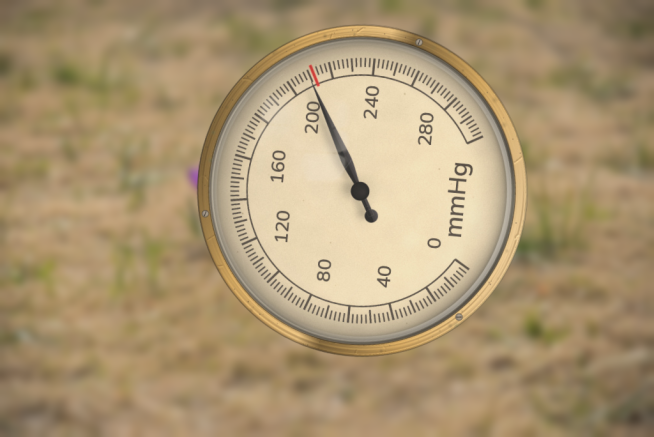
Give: 210 mmHg
